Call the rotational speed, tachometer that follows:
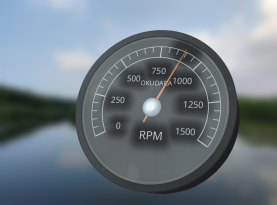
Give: 900 rpm
